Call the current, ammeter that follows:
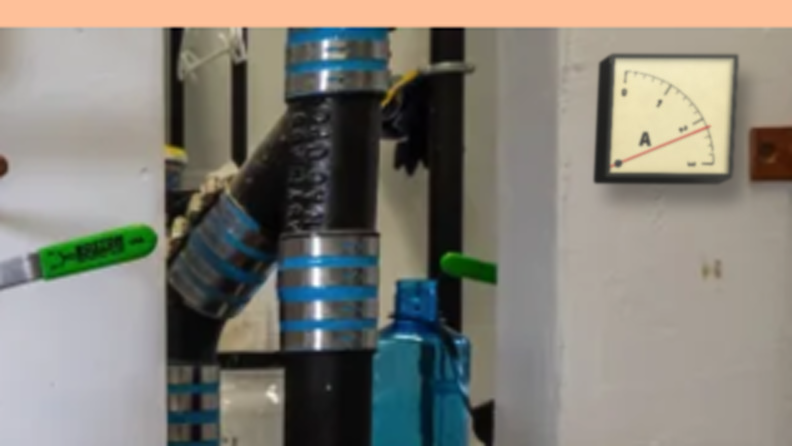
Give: 2.2 A
